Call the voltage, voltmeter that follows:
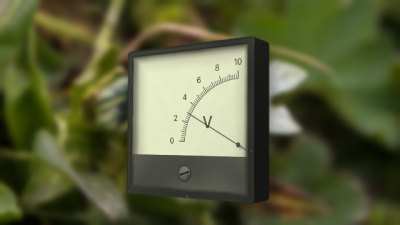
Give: 3 V
